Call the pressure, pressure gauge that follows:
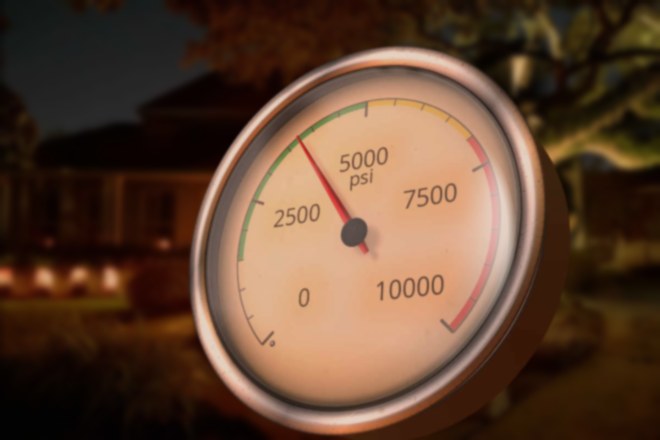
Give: 3750 psi
